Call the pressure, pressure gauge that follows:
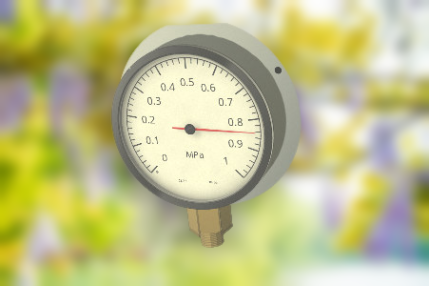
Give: 0.84 MPa
